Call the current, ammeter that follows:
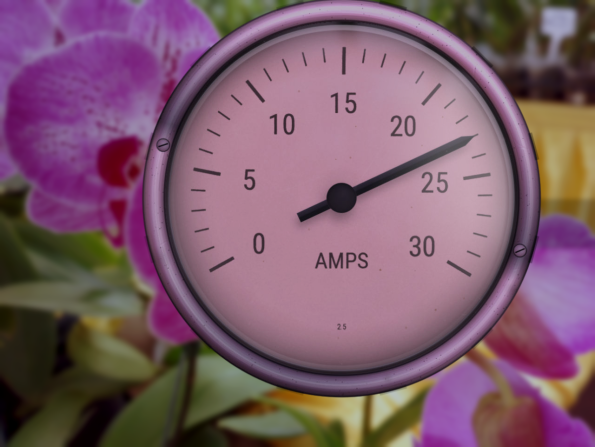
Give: 23 A
